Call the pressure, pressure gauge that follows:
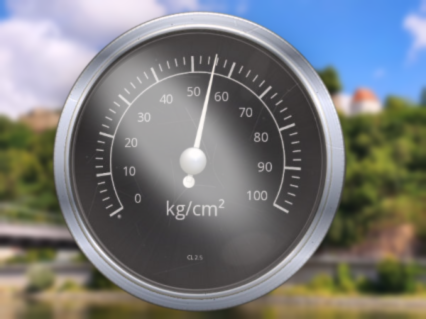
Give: 56 kg/cm²
